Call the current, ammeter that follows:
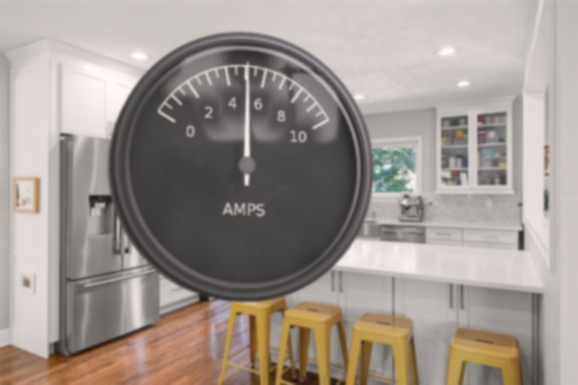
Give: 5 A
